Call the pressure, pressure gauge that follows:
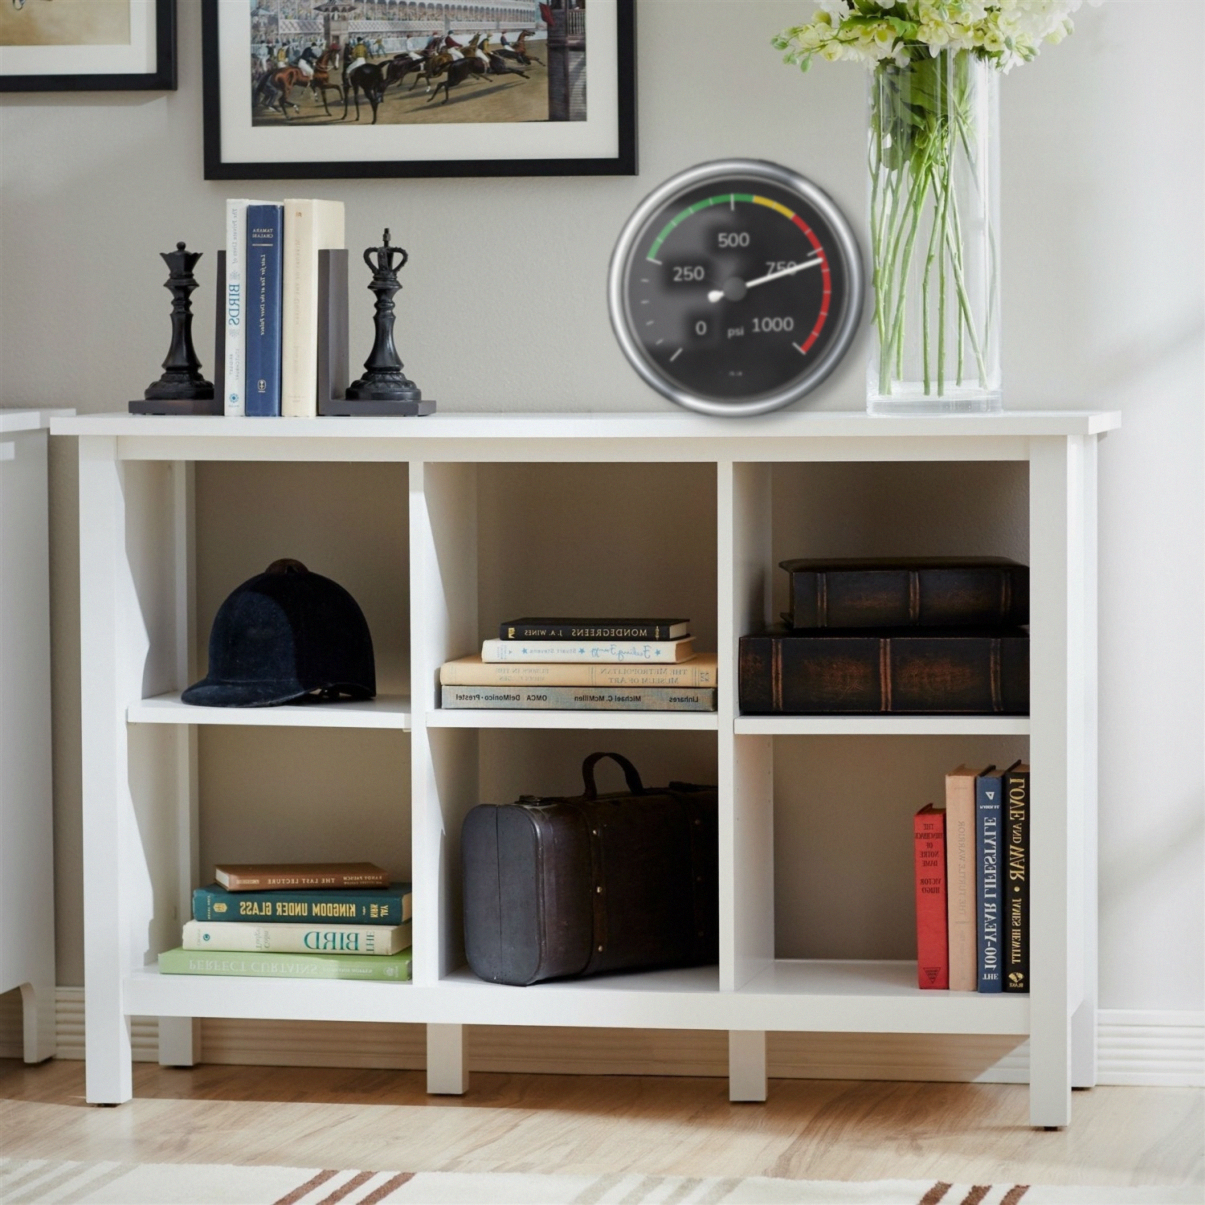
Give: 775 psi
